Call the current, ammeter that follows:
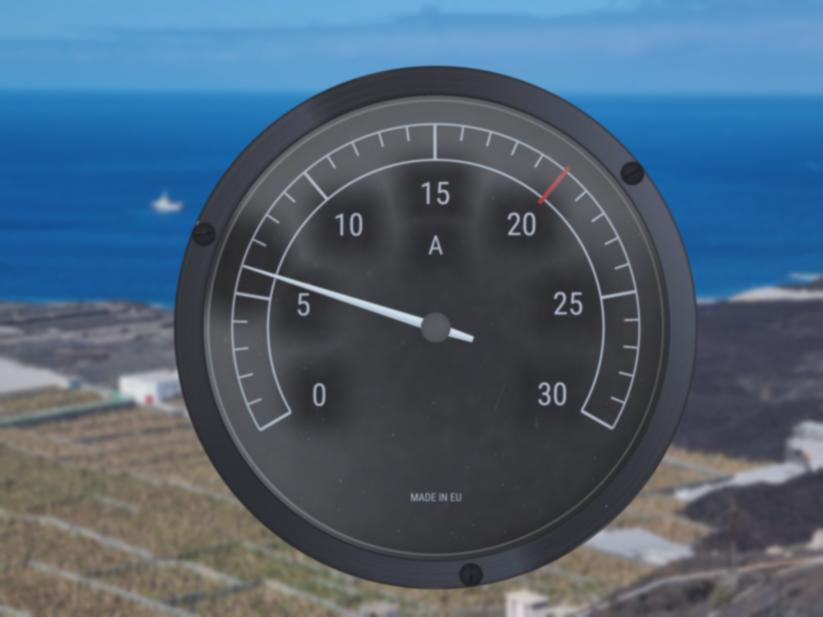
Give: 6 A
